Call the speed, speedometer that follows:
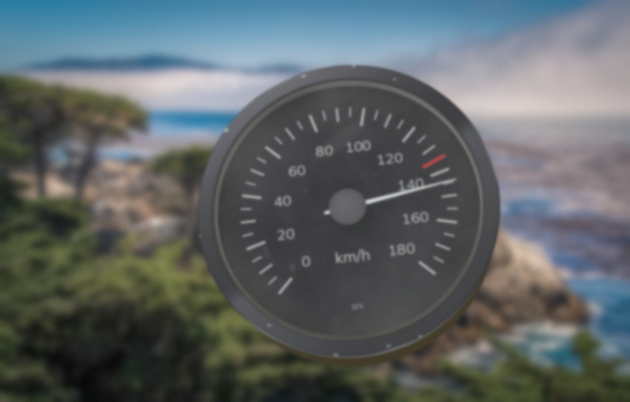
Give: 145 km/h
